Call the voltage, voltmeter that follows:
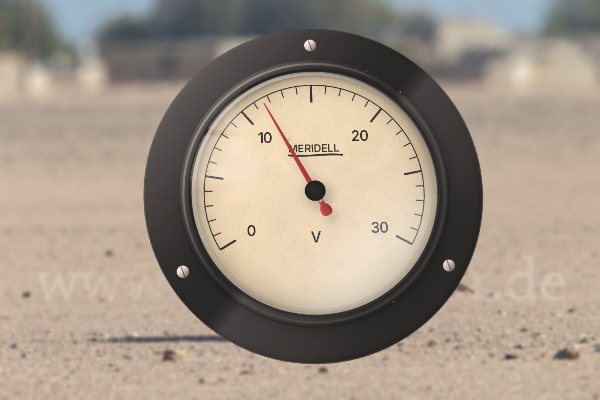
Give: 11.5 V
